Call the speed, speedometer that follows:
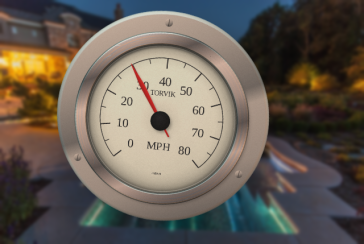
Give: 30 mph
